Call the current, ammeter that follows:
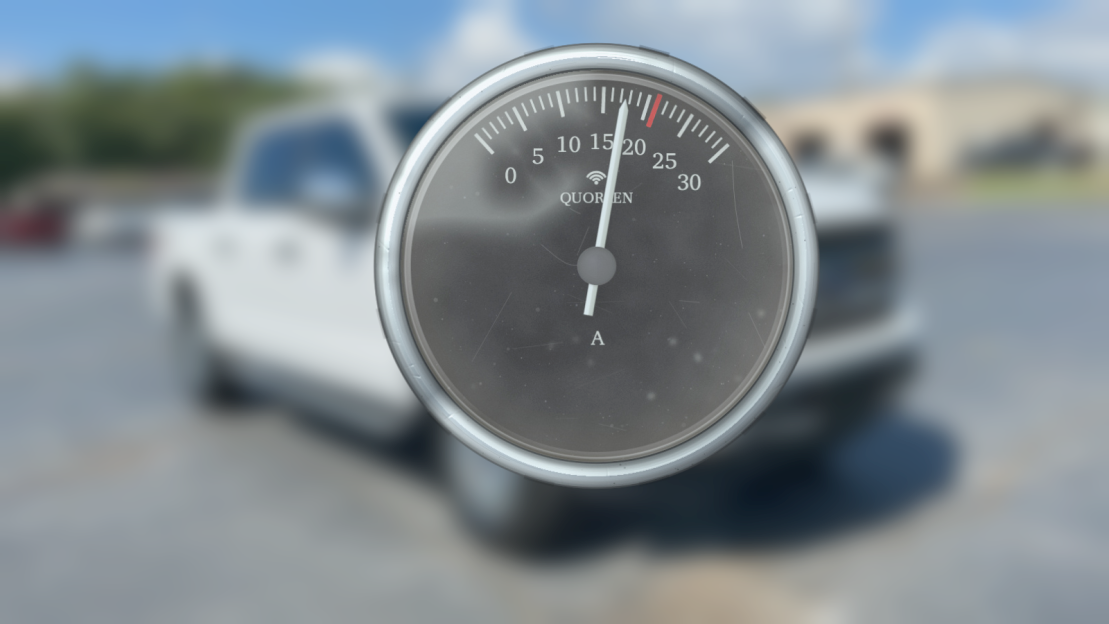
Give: 17.5 A
